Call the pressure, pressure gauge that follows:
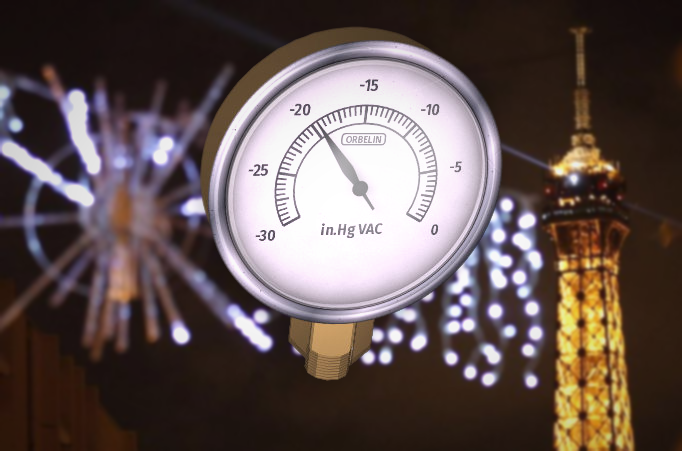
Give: -19.5 inHg
